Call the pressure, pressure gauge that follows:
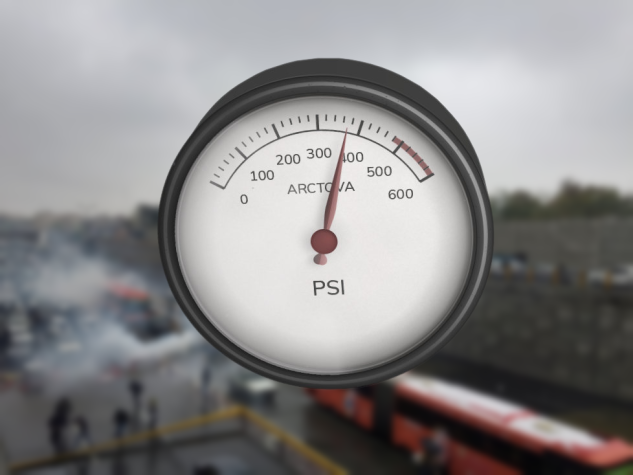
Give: 370 psi
